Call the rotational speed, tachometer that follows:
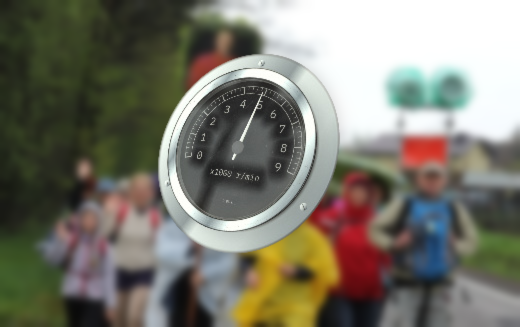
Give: 5000 rpm
